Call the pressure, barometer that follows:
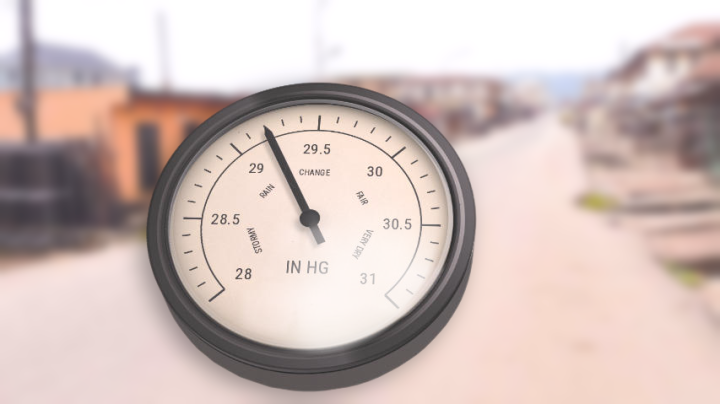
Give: 29.2 inHg
